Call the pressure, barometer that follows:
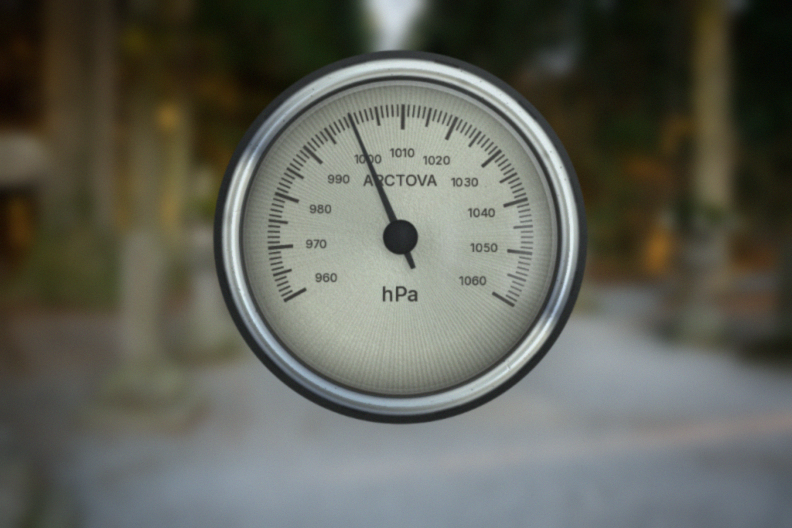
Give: 1000 hPa
